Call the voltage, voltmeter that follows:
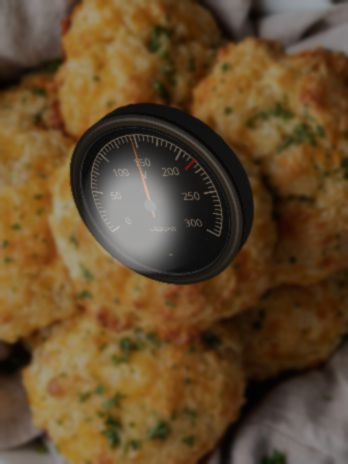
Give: 150 V
